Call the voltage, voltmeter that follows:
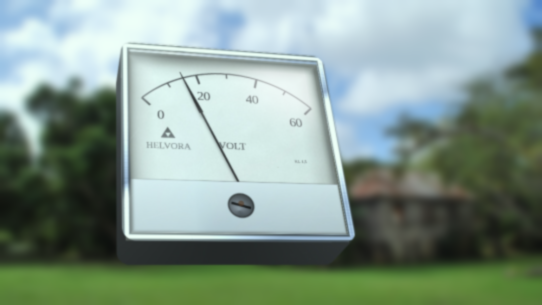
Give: 15 V
